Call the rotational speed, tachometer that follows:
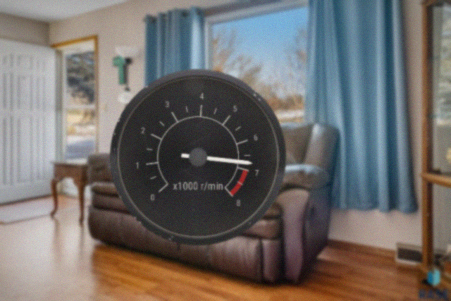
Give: 6750 rpm
